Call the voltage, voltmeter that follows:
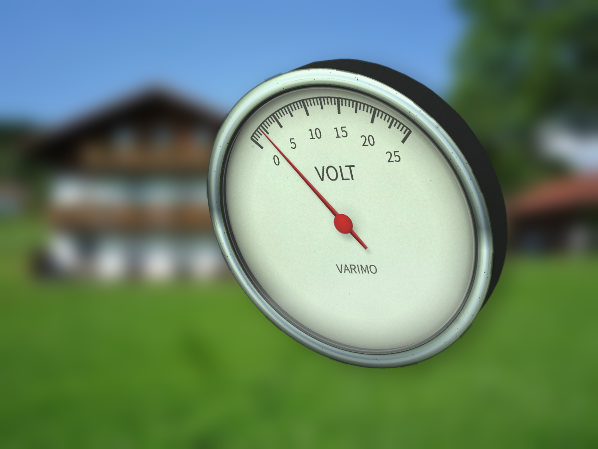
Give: 2.5 V
